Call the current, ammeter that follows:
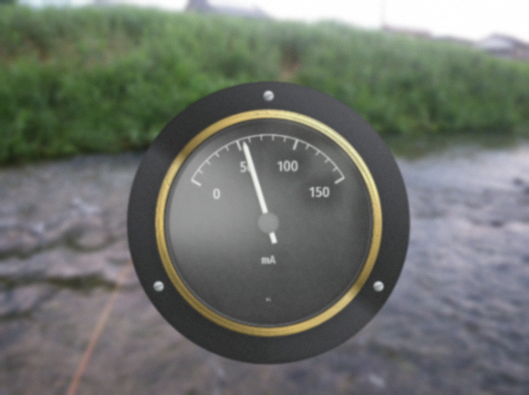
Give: 55 mA
